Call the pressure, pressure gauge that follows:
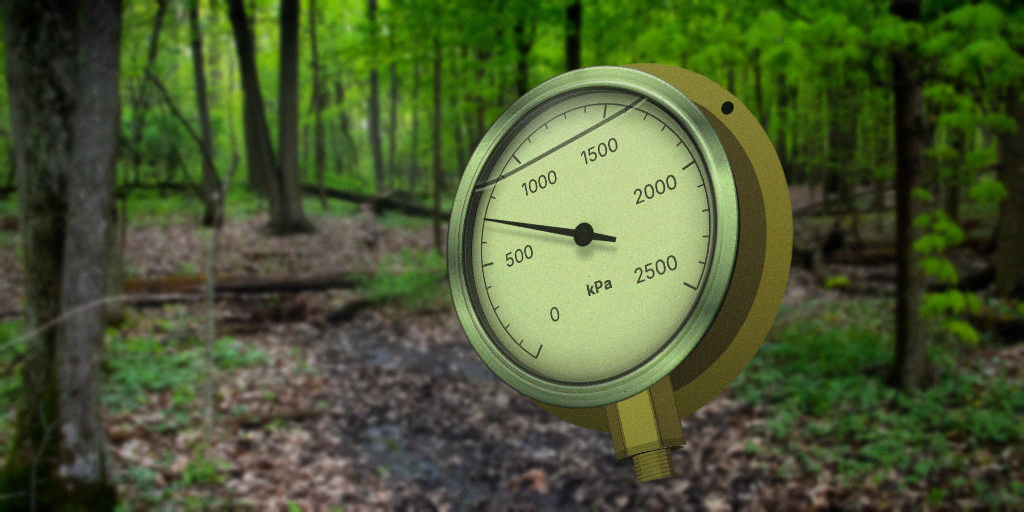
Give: 700 kPa
